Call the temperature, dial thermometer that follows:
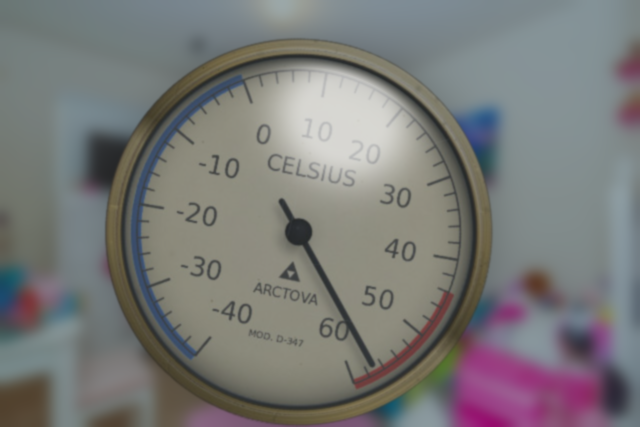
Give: 57 °C
